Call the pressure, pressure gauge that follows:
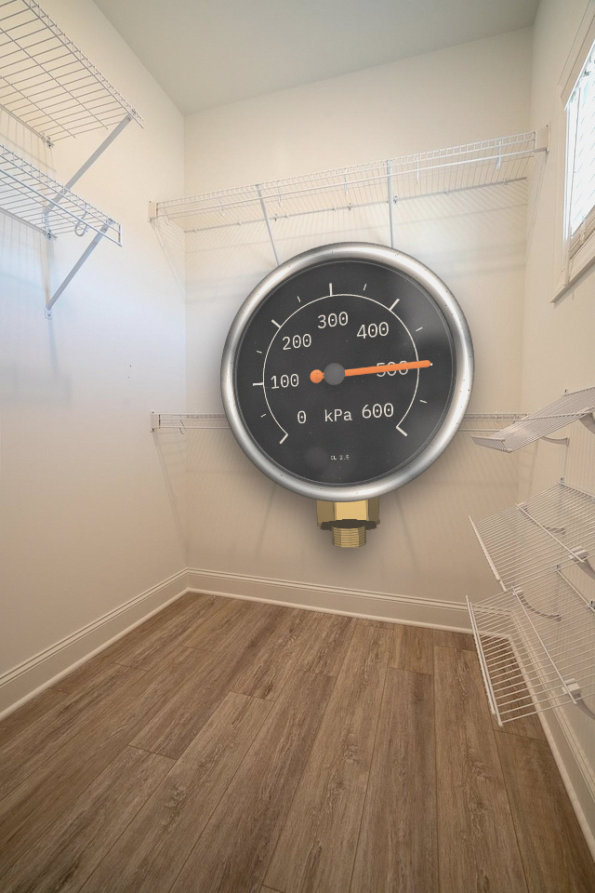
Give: 500 kPa
